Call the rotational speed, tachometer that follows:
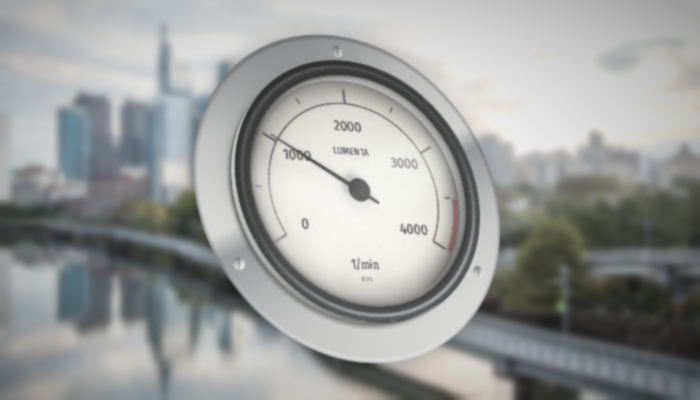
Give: 1000 rpm
